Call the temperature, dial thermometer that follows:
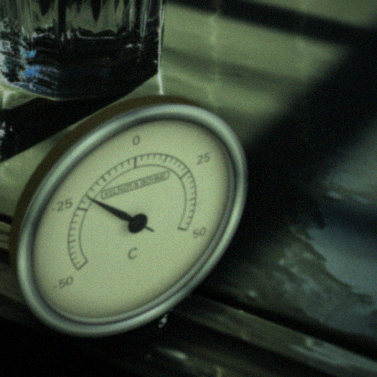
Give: -20 °C
